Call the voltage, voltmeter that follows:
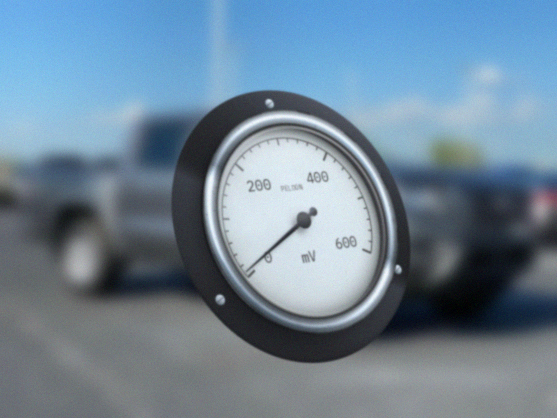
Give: 10 mV
